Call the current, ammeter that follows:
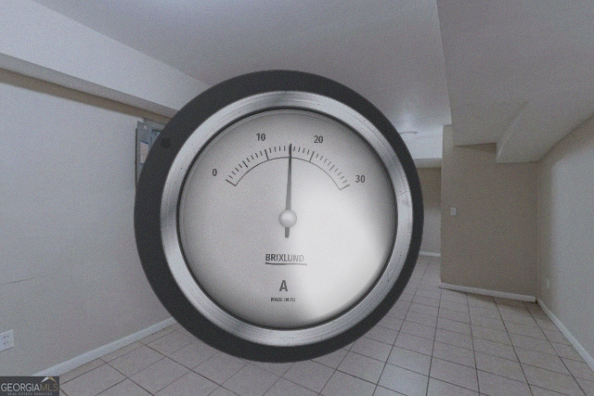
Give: 15 A
